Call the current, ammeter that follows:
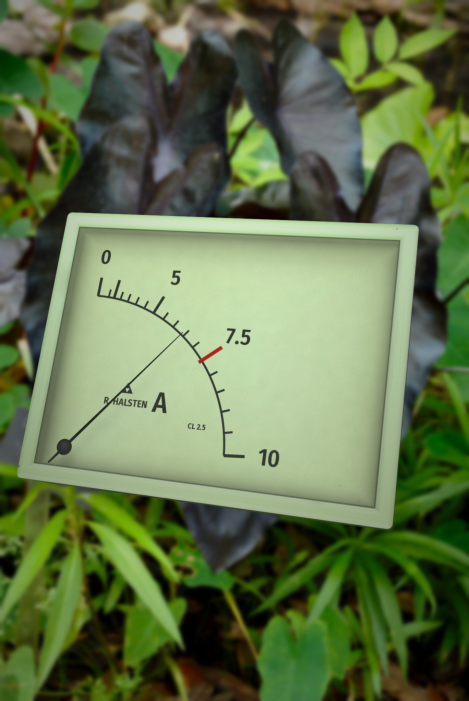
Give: 6.5 A
